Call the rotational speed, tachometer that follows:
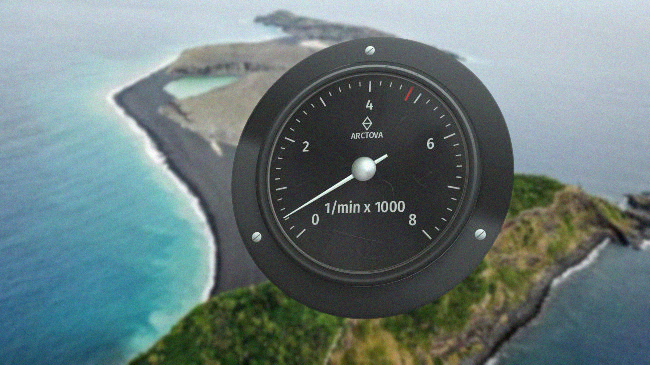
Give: 400 rpm
